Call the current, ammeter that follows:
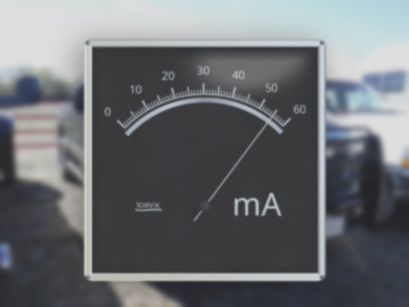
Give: 55 mA
